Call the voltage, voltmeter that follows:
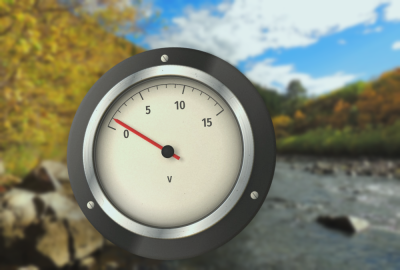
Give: 1 V
